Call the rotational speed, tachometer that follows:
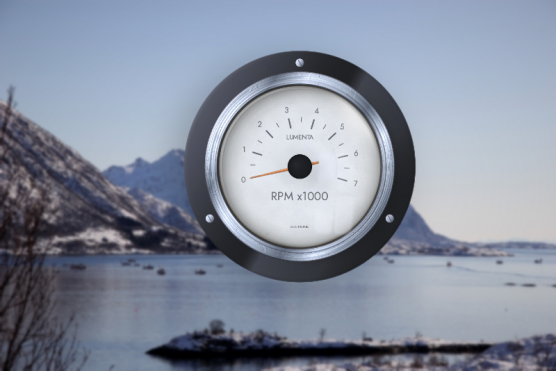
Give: 0 rpm
